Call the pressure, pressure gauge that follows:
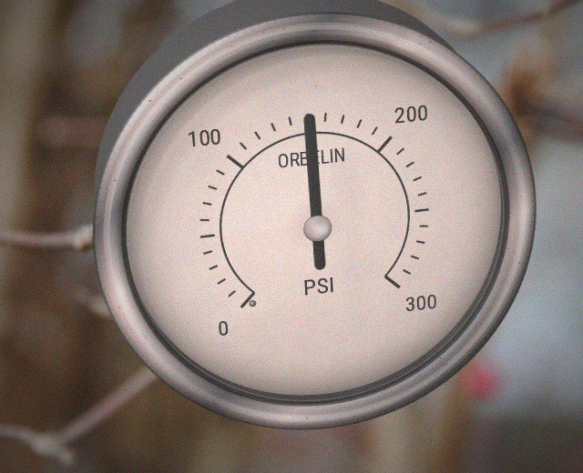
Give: 150 psi
